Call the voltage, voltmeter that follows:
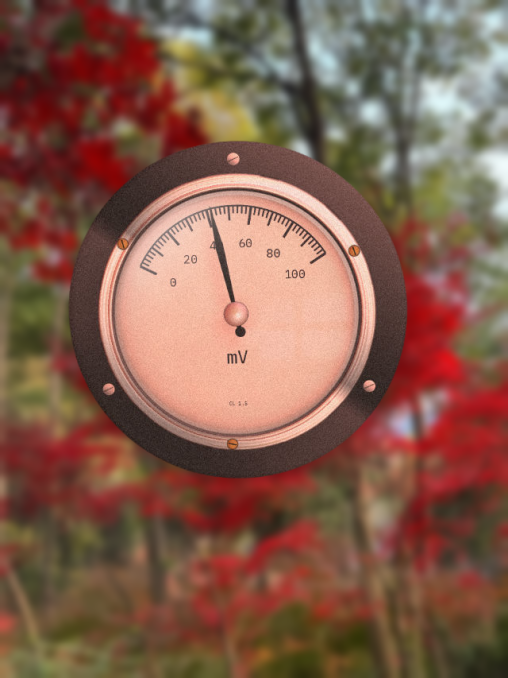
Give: 42 mV
